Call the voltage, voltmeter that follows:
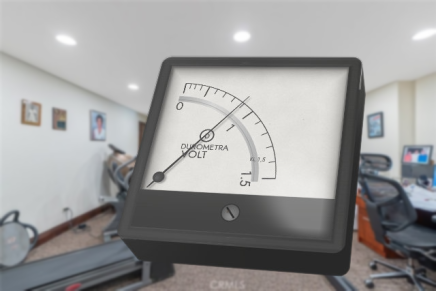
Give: 0.9 V
